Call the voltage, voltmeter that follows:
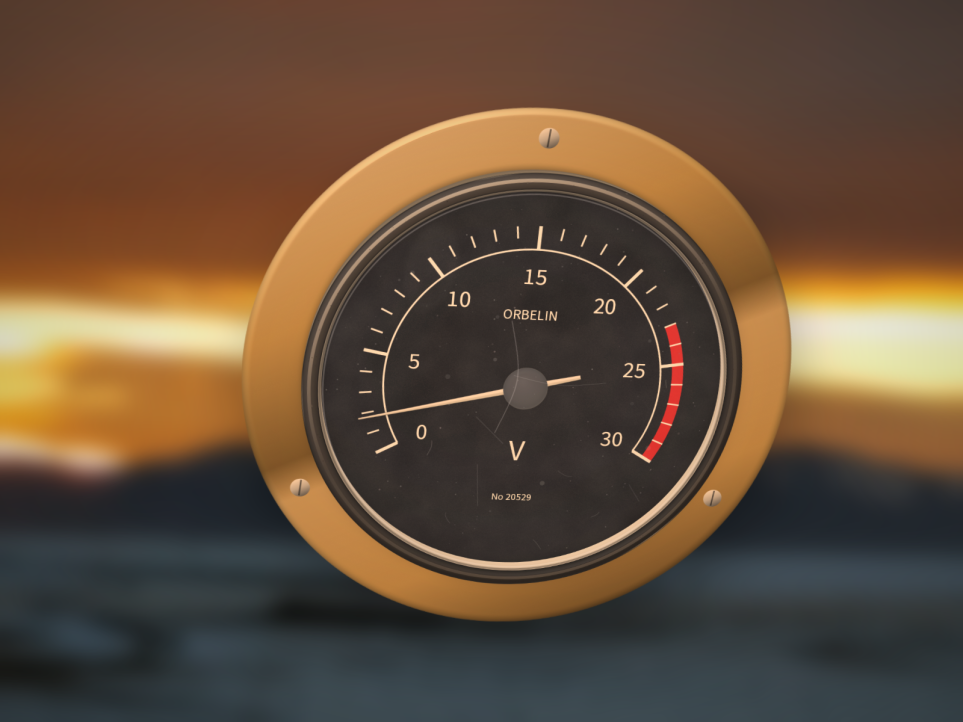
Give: 2 V
